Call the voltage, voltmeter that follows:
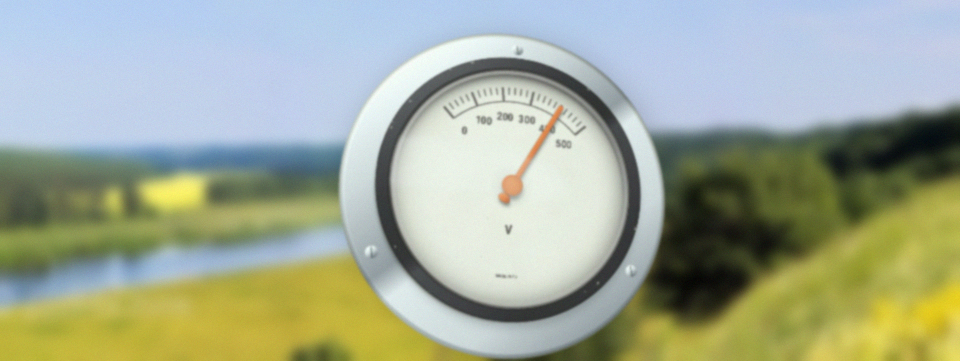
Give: 400 V
